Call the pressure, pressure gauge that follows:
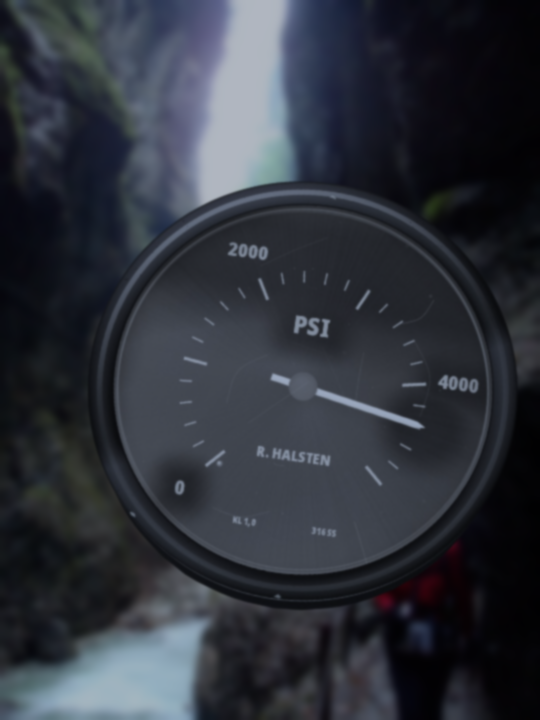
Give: 4400 psi
